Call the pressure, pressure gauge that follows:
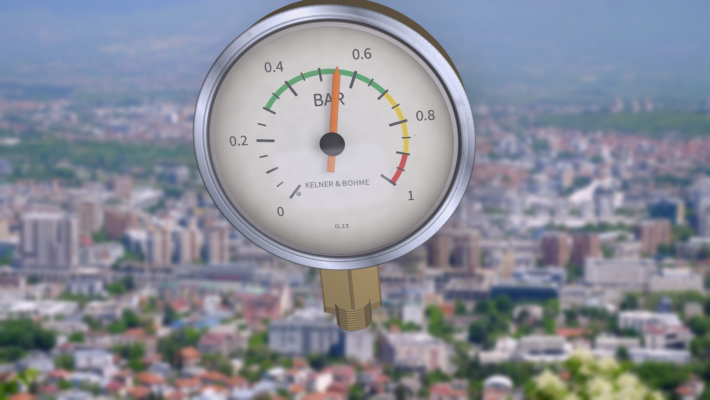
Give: 0.55 bar
